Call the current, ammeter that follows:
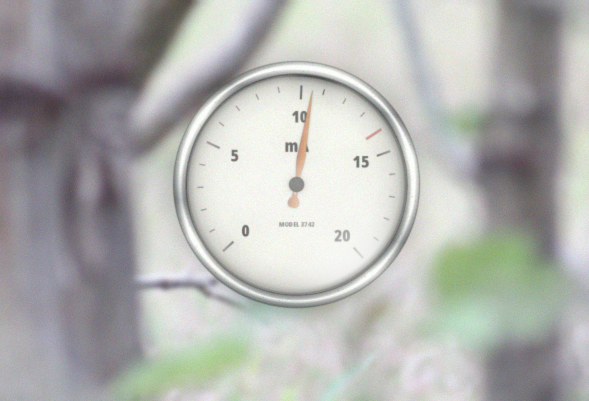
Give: 10.5 mA
